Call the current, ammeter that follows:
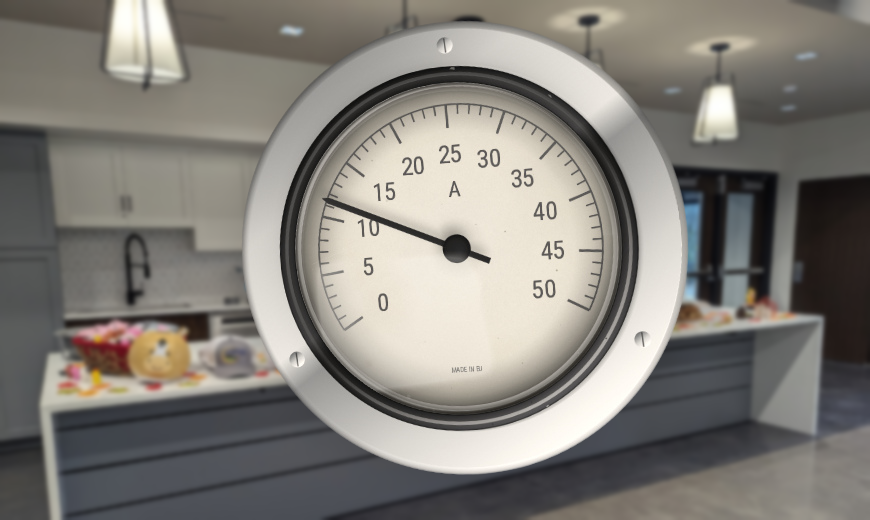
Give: 11.5 A
